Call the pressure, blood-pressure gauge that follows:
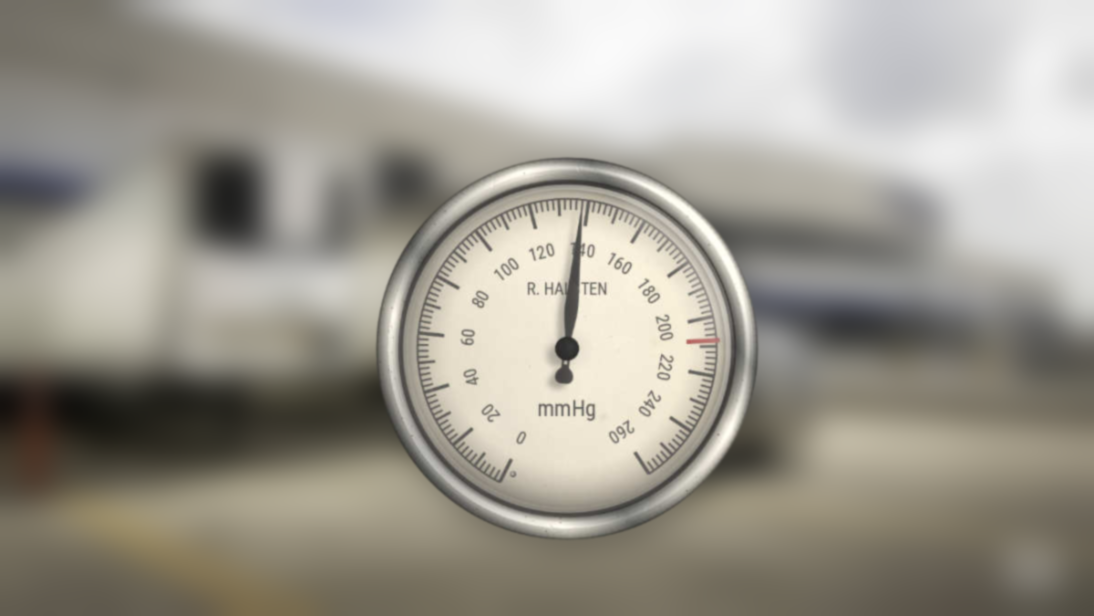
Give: 138 mmHg
